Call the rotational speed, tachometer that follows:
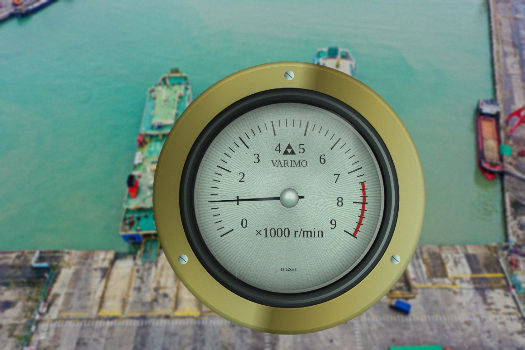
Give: 1000 rpm
